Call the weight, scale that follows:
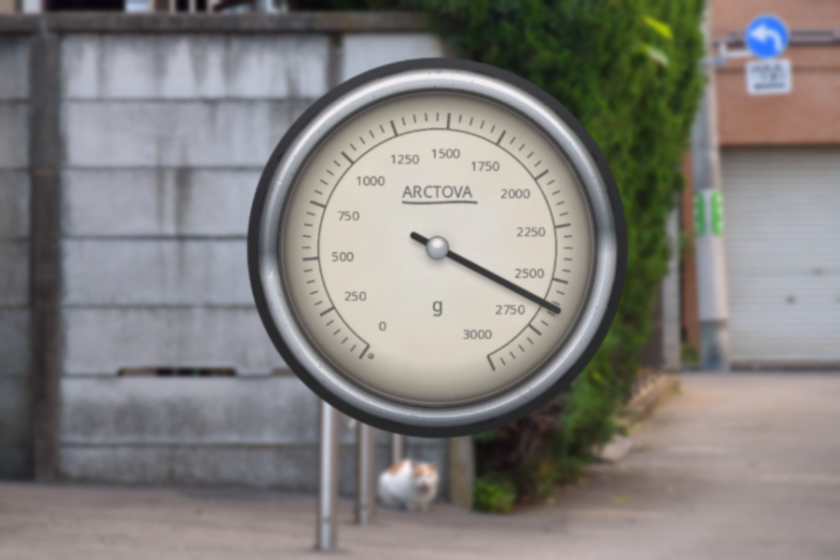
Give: 2625 g
